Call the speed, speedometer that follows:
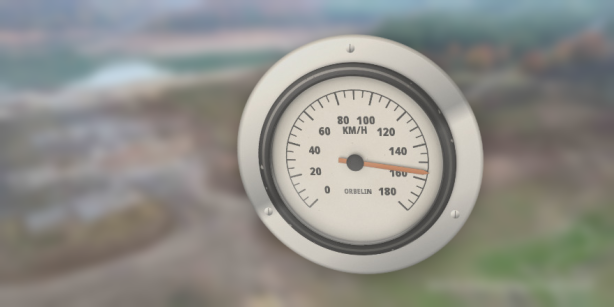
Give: 155 km/h
